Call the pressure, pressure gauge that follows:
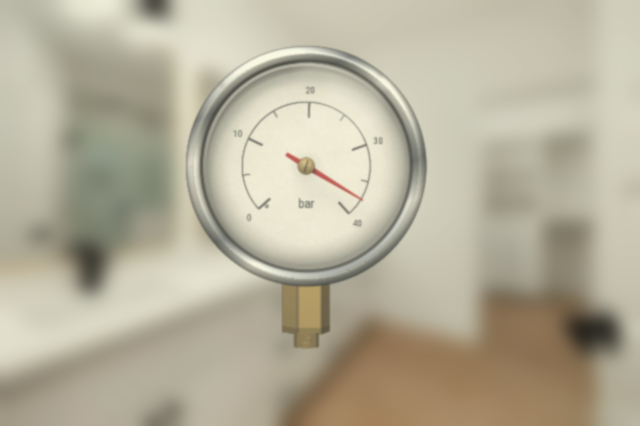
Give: 37.5 bar
